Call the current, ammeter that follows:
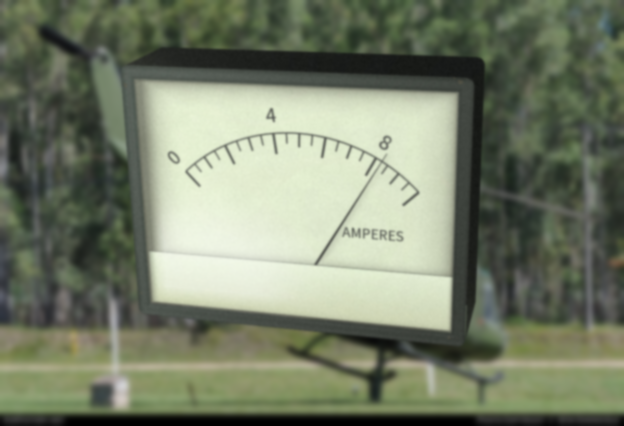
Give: 8.25 A
